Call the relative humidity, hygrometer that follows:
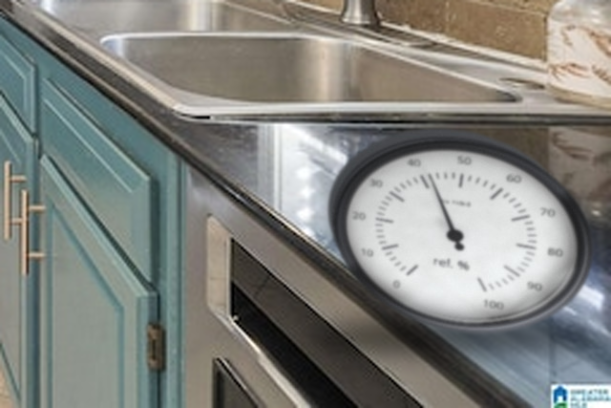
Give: 42 %
